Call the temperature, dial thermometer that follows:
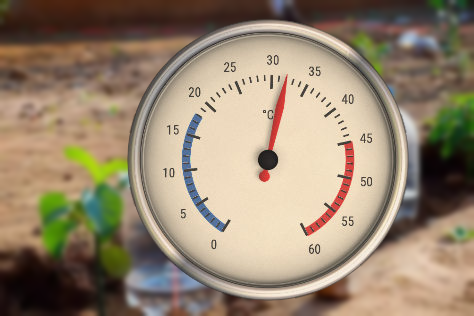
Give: 32 °C
